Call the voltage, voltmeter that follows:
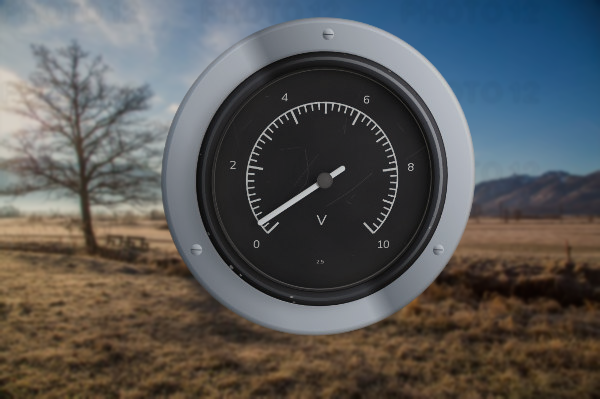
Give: 0.4 V
